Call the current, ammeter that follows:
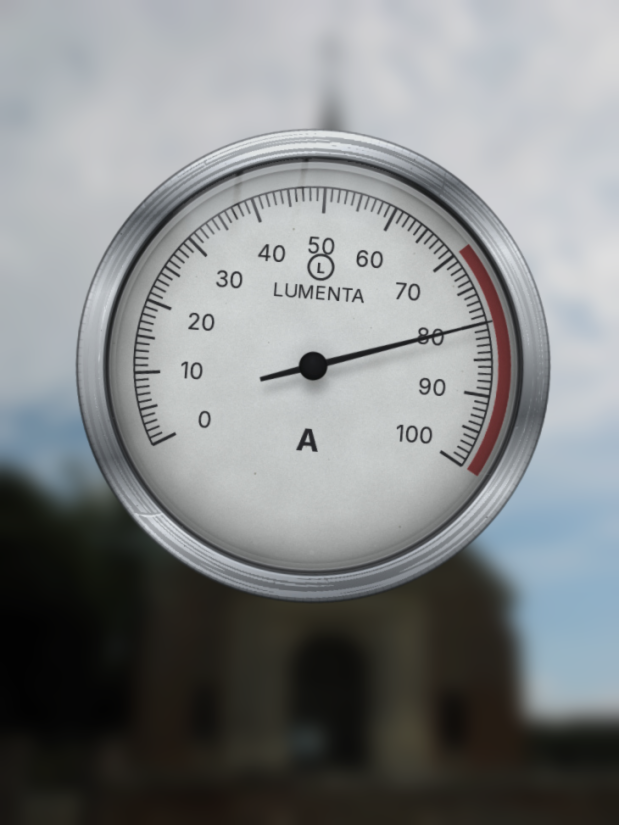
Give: 80 A
